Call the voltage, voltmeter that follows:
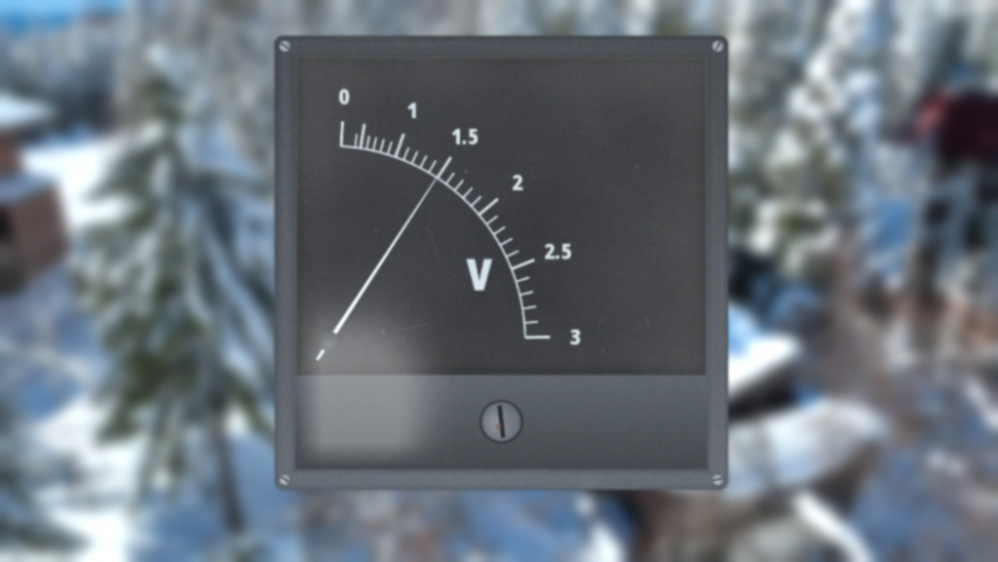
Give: 1.5 V
